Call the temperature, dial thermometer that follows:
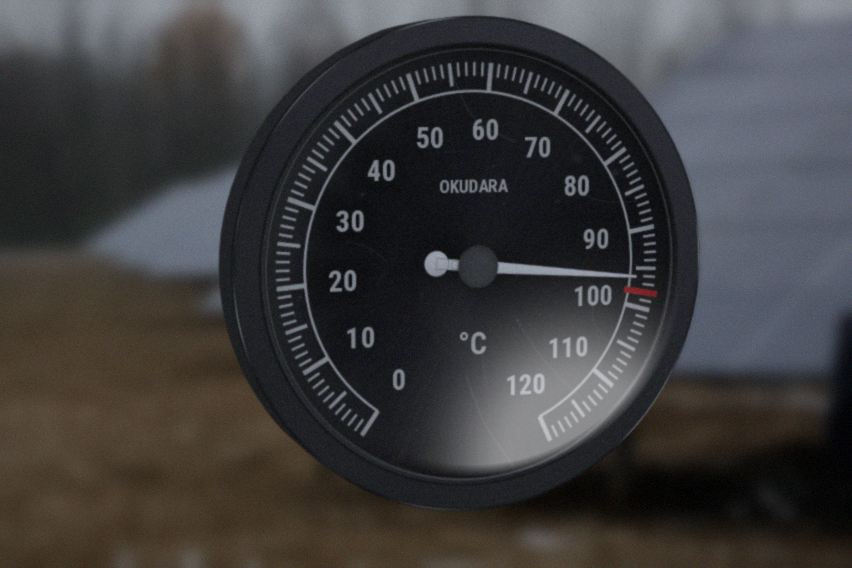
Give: 96 °C
